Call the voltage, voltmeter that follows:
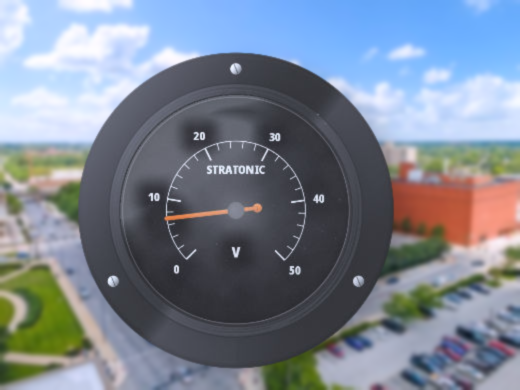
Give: 7 V
